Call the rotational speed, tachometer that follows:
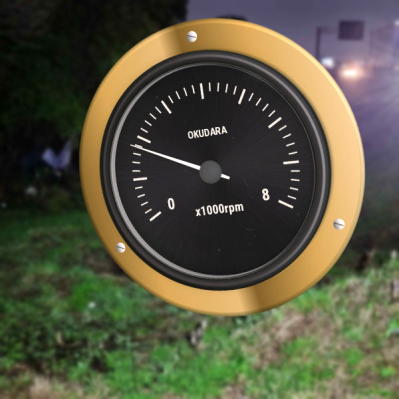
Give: 1800 rpm
